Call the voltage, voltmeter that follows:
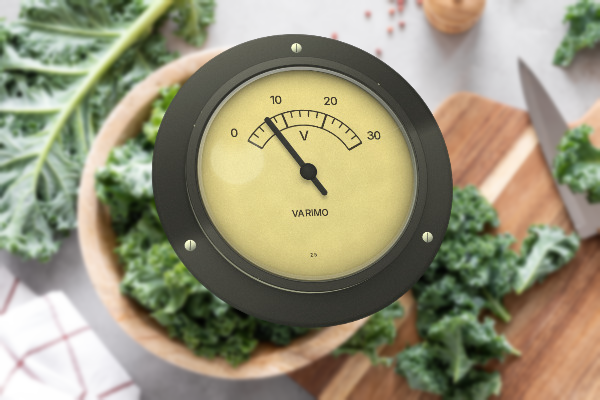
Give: 6 V
